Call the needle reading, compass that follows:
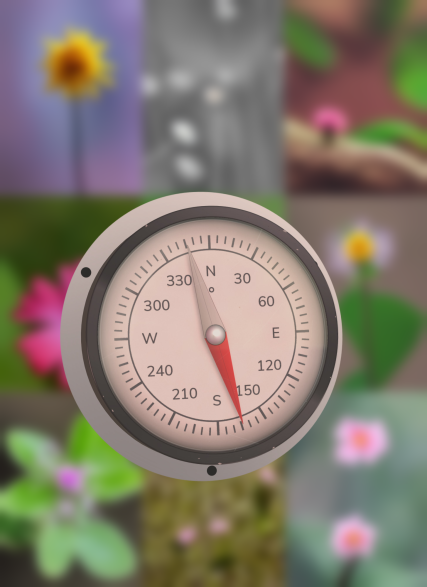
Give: 165 °
